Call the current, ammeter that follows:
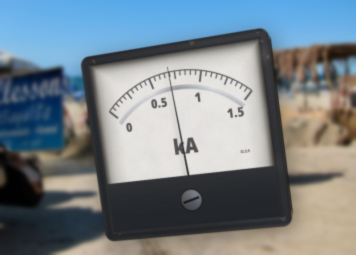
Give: 0.7 kA
